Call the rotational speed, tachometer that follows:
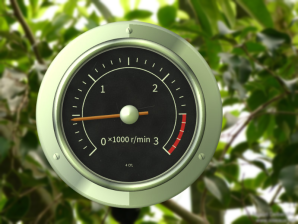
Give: 450 rpm
